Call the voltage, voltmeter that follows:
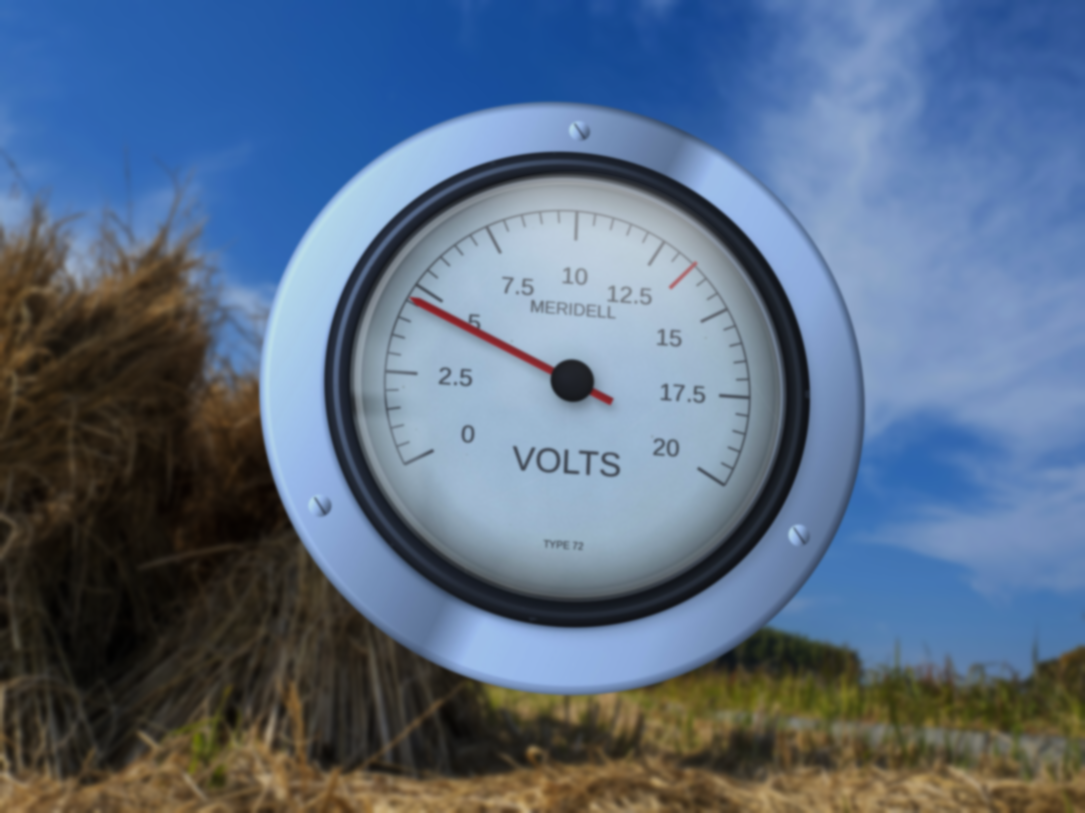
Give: 4.5 V
